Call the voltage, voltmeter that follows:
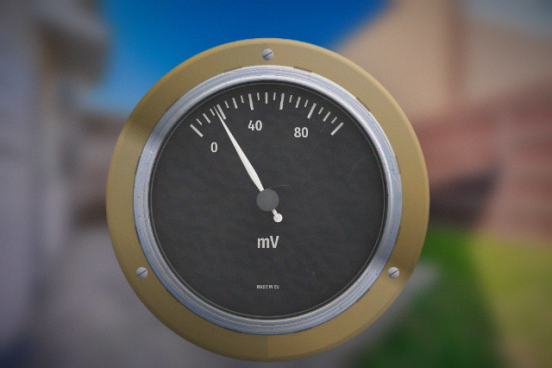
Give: 17.5 mV
